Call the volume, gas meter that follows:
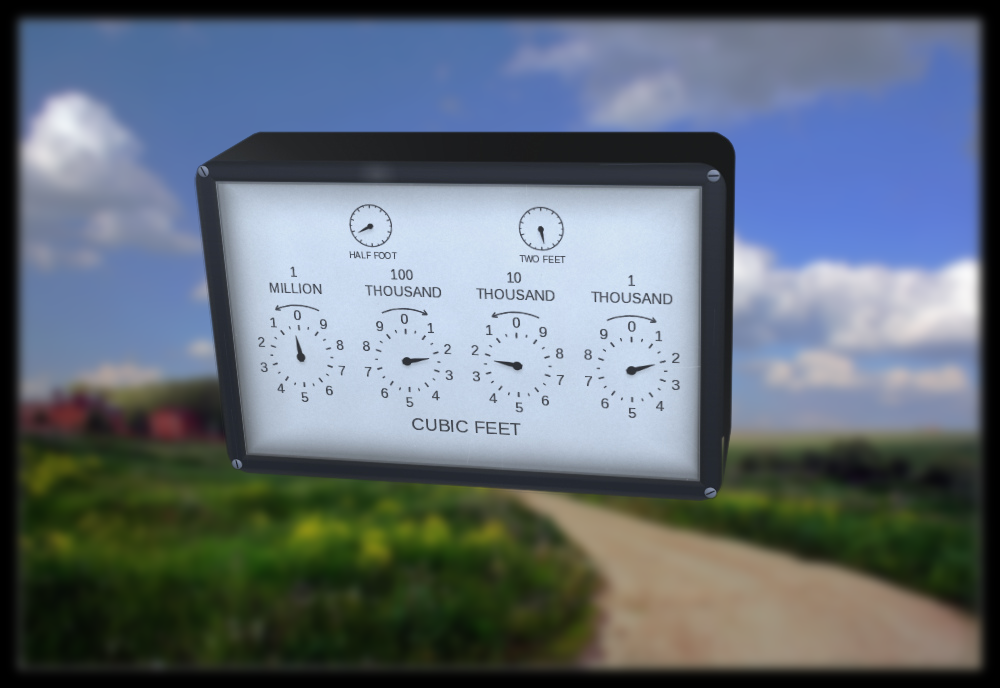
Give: 22200 ft³
